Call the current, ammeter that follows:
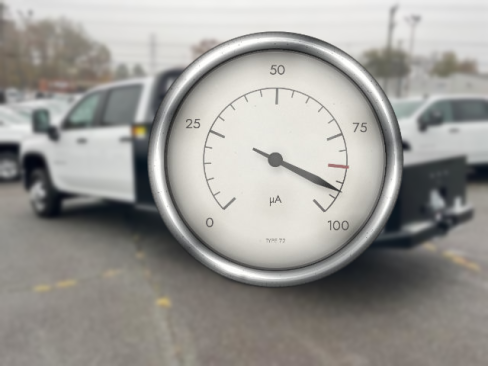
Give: 92.5 µA
